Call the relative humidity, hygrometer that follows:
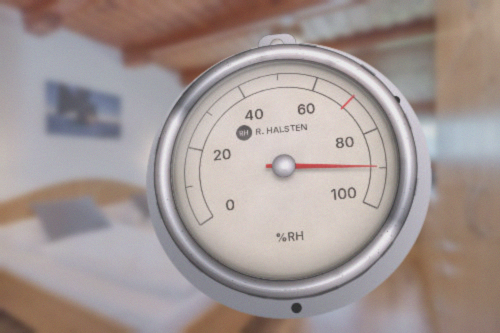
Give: 90 %
